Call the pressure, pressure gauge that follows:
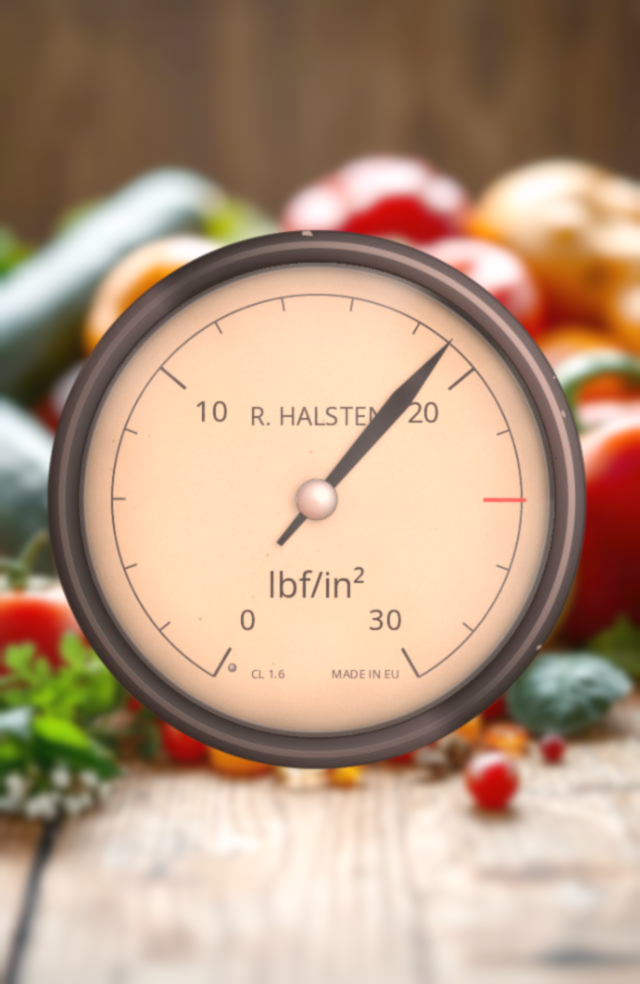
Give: 19 psi
